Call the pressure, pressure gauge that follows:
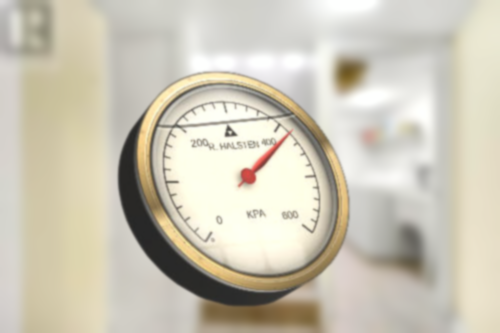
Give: 420 kPa
